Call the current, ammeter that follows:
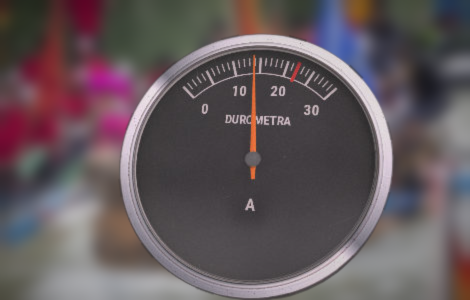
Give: 14 A
